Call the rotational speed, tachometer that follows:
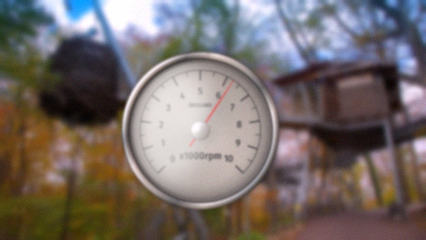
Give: 6250 rpm
